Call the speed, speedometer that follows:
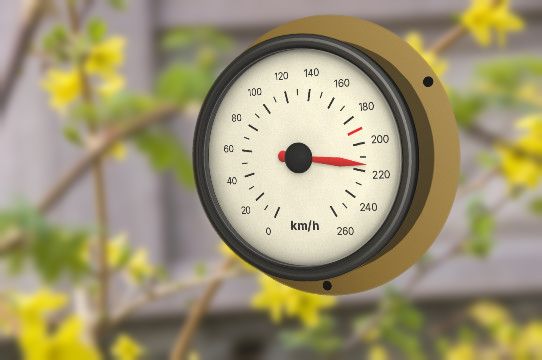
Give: 215 km/h
